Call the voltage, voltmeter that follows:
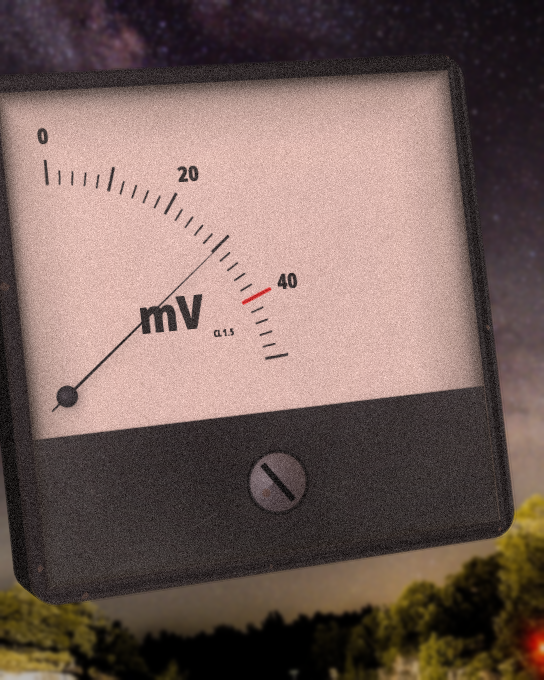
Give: 30 mV
